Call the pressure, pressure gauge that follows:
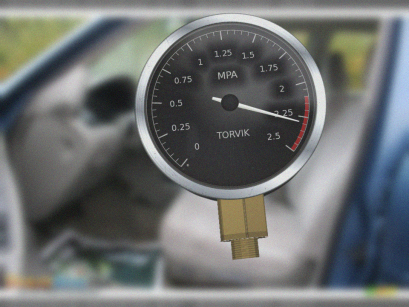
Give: 2.3 MPa
